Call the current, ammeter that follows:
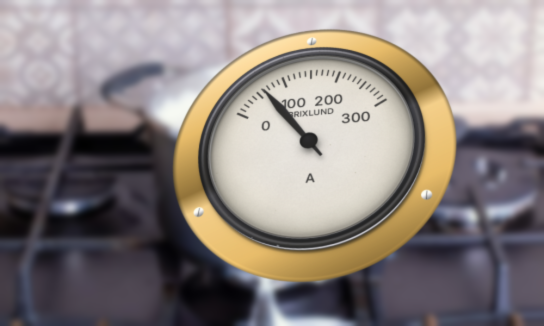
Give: 60 A
